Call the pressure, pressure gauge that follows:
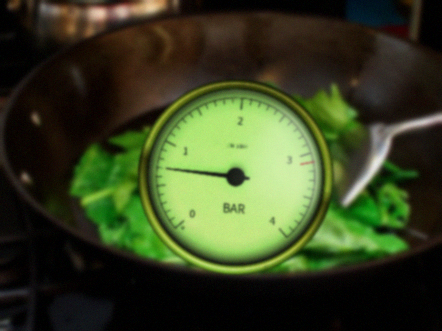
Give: 0.7 bar
